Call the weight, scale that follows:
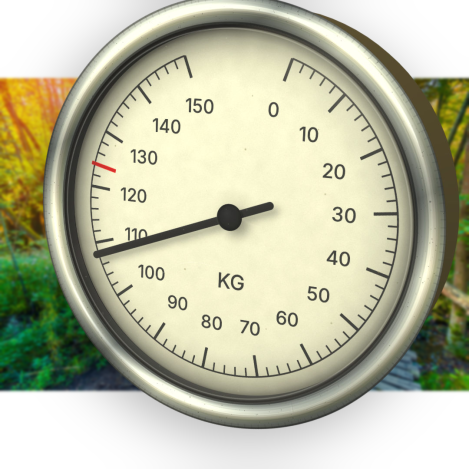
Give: 108 kg
